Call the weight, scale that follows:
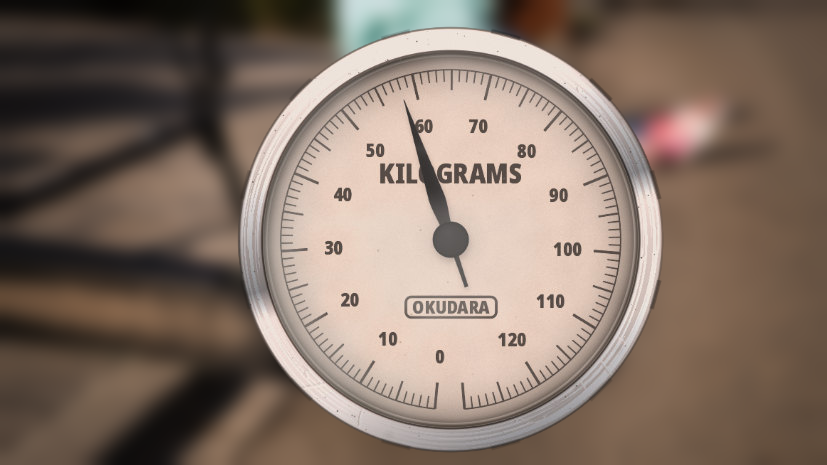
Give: 58 kg
